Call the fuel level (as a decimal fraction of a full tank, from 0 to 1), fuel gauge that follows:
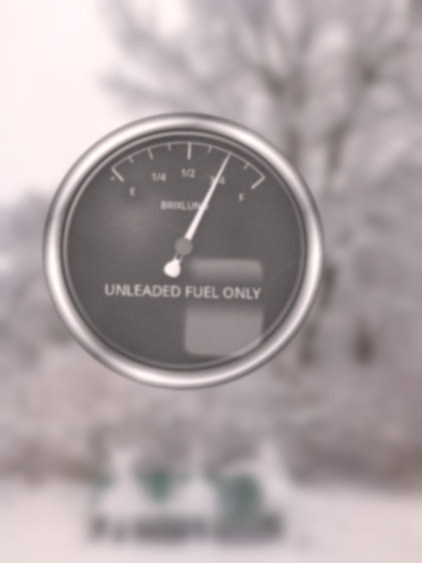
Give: 0.75
